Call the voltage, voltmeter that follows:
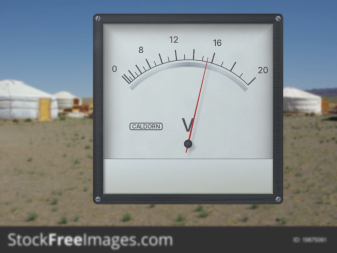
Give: 15.5 V
